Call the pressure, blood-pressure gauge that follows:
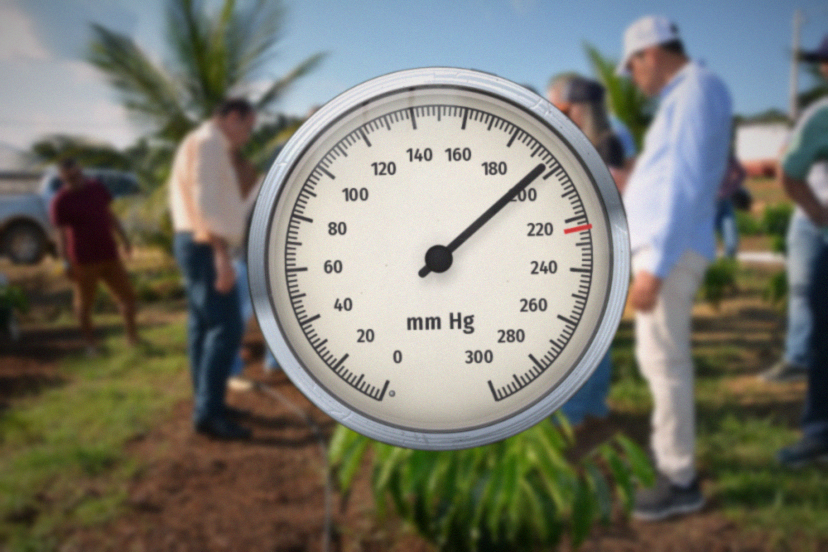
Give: 196 mmHg
